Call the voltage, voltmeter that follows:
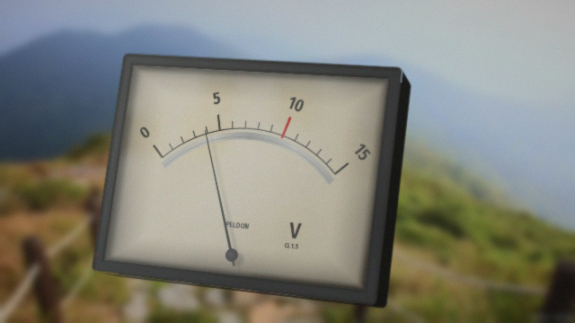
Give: 4 V
